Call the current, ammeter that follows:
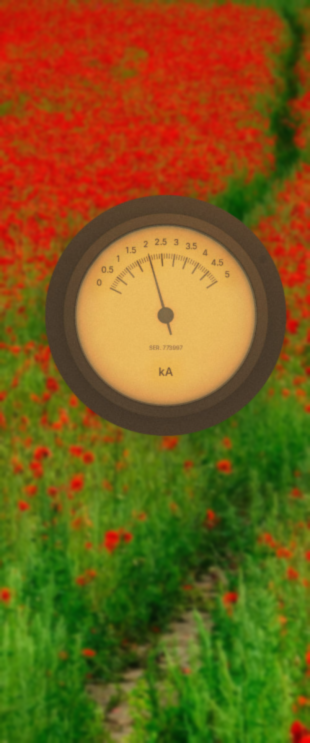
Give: 2 kA
